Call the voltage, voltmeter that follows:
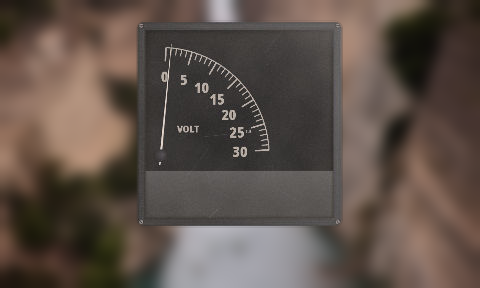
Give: 1 V
